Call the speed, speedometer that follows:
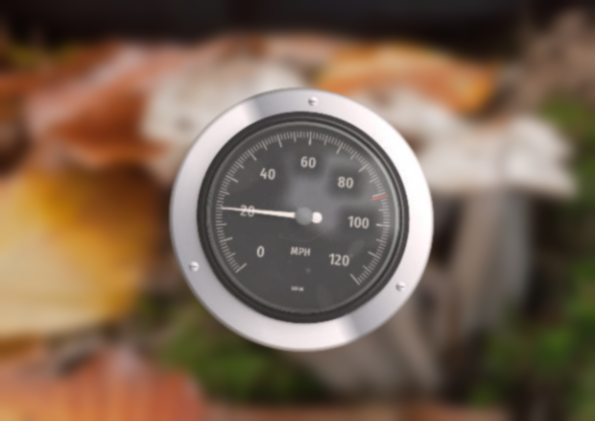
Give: 20 mph
